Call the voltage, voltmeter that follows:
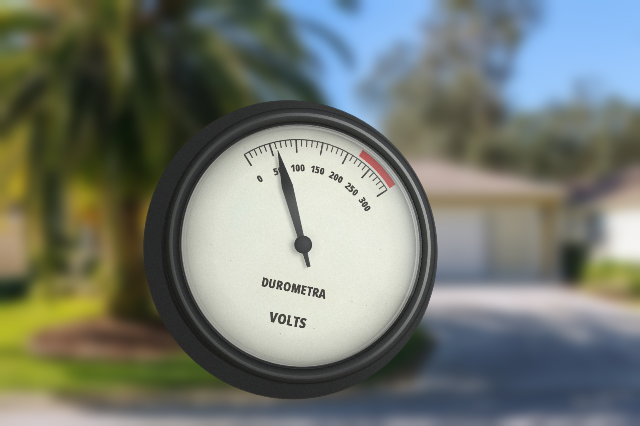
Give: 60 V
